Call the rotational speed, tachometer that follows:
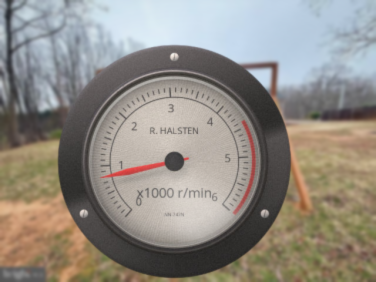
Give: 800 rpm
